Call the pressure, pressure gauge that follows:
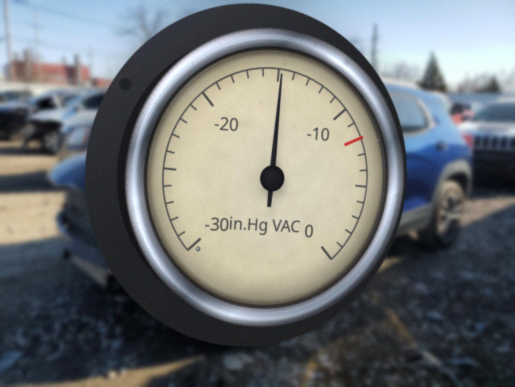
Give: -15 inHg
